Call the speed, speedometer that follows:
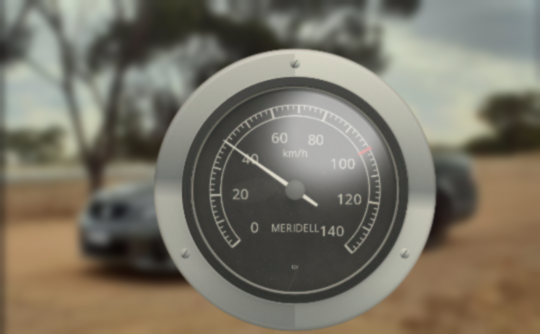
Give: 40 km/h
